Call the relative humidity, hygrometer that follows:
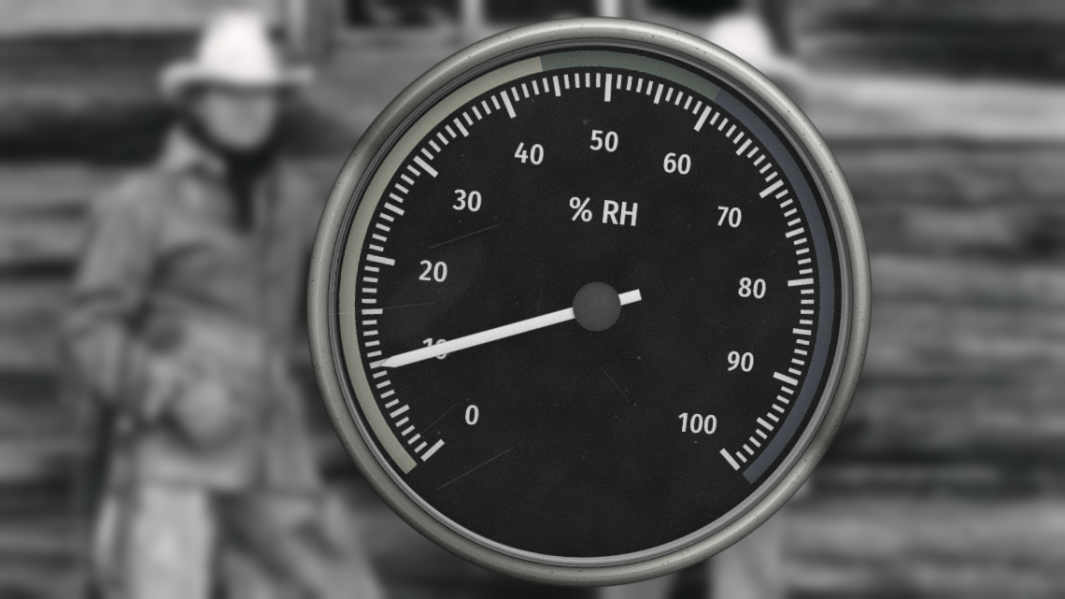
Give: 10 %
